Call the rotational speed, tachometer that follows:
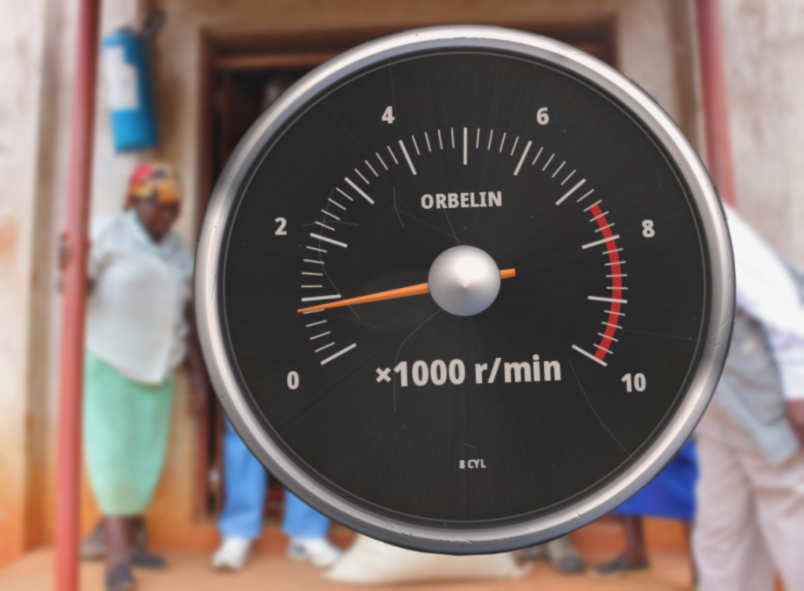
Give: 800 rpm
